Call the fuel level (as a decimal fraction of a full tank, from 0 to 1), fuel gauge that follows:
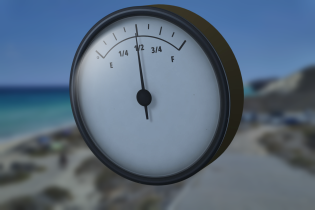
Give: 0.5
